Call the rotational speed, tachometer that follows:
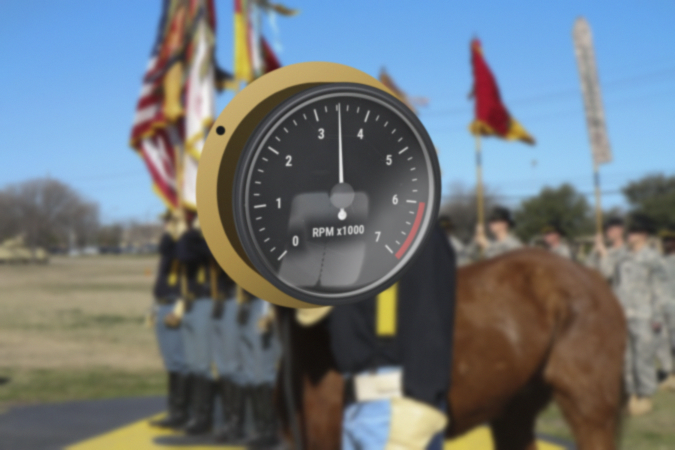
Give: 3400 rpm
